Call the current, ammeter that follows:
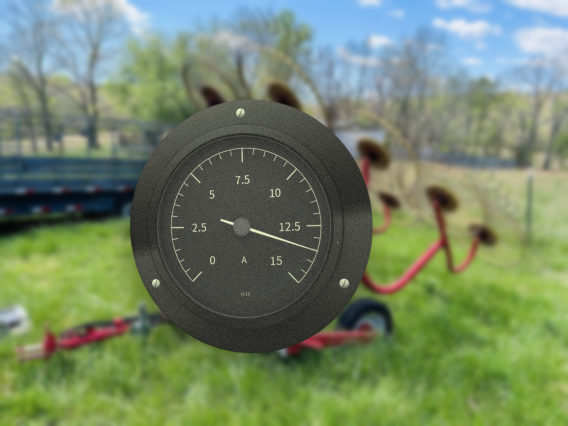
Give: 13.5 A
